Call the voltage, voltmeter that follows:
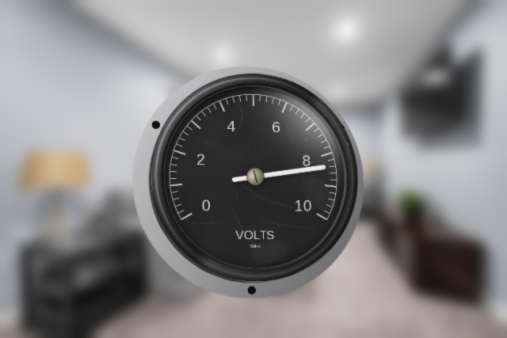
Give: 8.4 V
